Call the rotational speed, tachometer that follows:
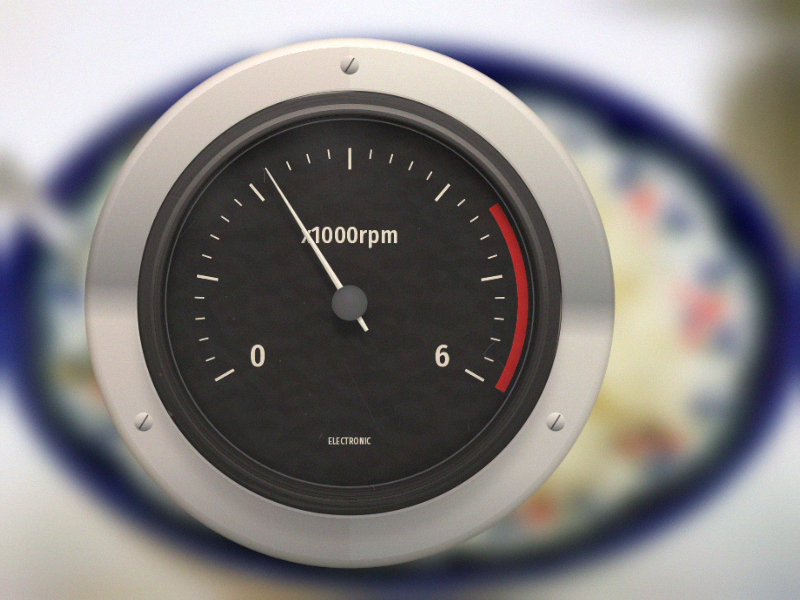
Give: 2200 rpm
